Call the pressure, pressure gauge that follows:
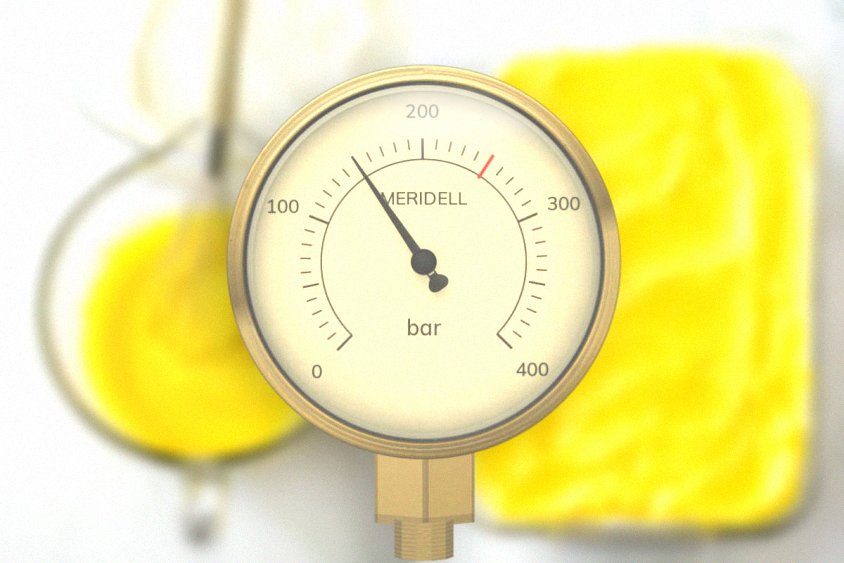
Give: 150 bar
